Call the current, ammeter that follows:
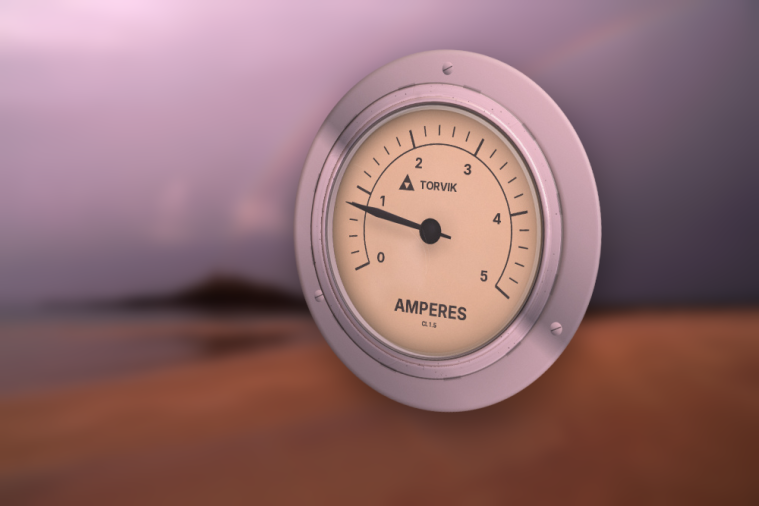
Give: 0.8 A
